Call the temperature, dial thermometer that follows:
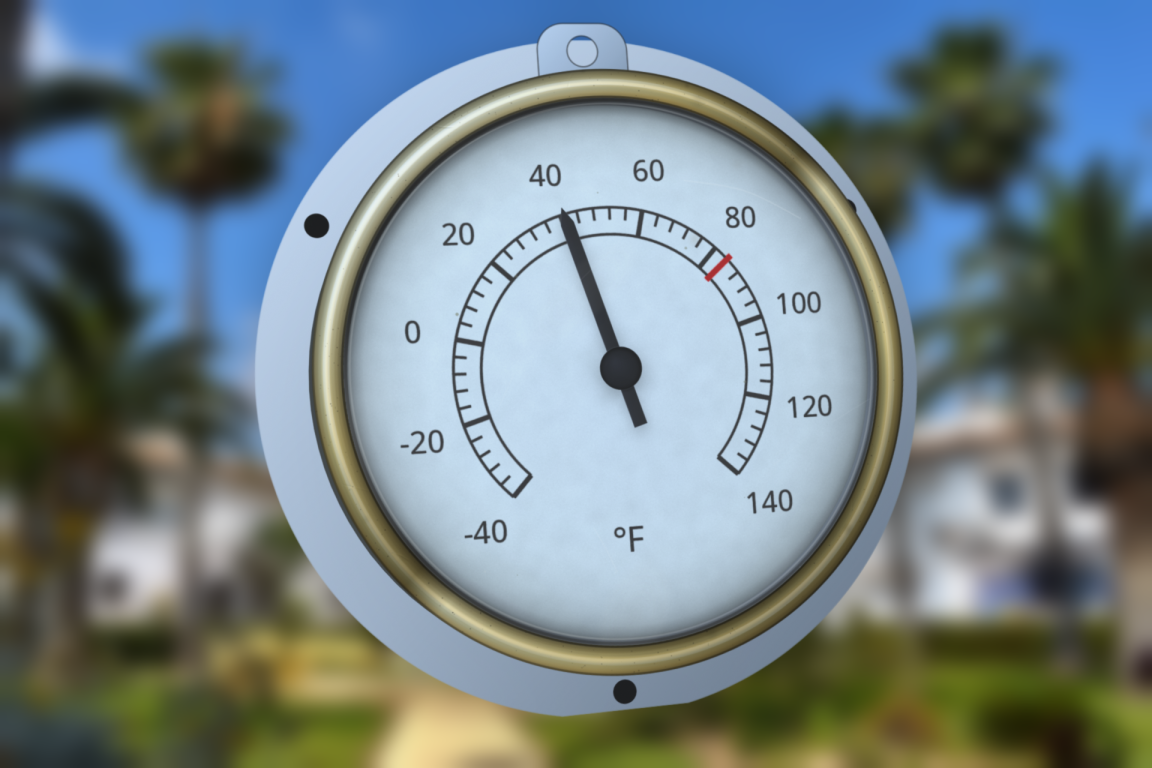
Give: 40 °F
